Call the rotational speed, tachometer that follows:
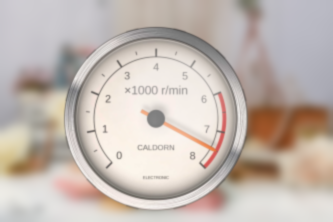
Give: 7500 rpm
